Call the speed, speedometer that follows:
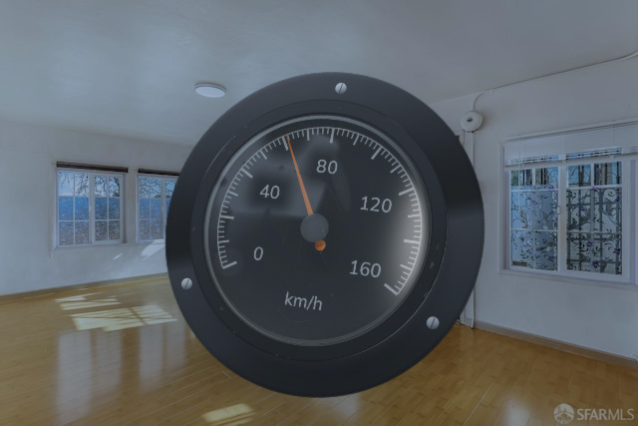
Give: 62 km/h
